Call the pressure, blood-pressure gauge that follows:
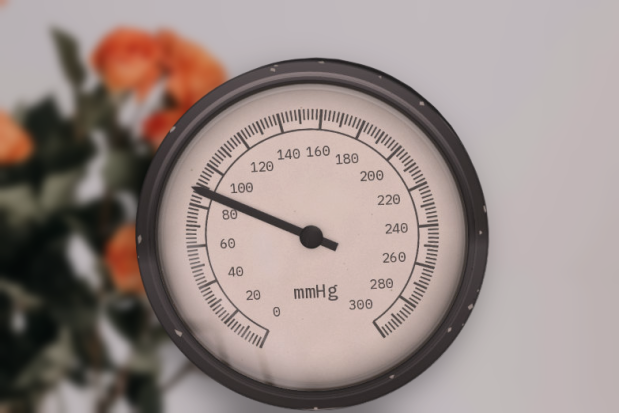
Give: 88 mmHg
